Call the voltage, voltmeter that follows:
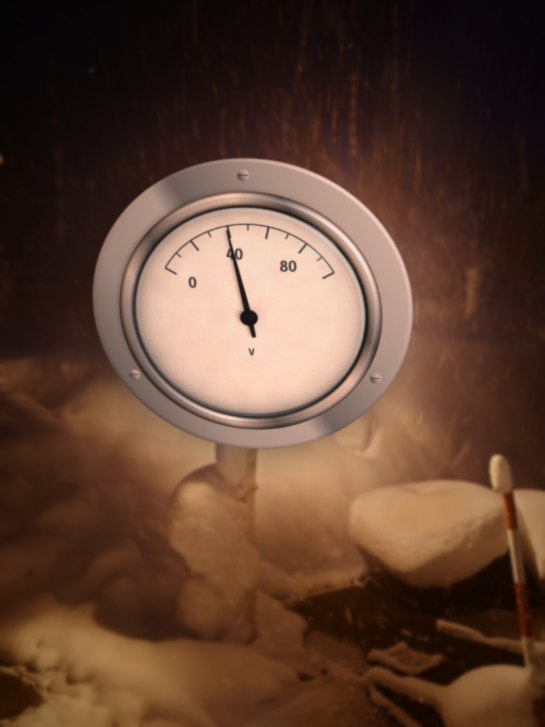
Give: 40 V
